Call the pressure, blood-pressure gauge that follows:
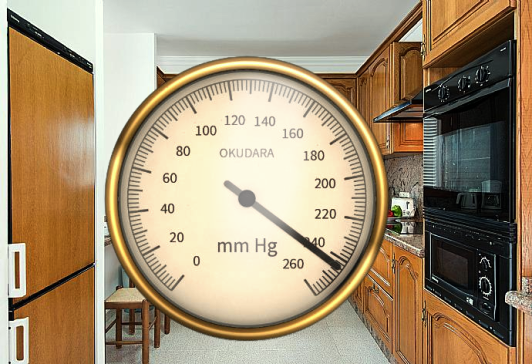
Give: 244 mmHg
